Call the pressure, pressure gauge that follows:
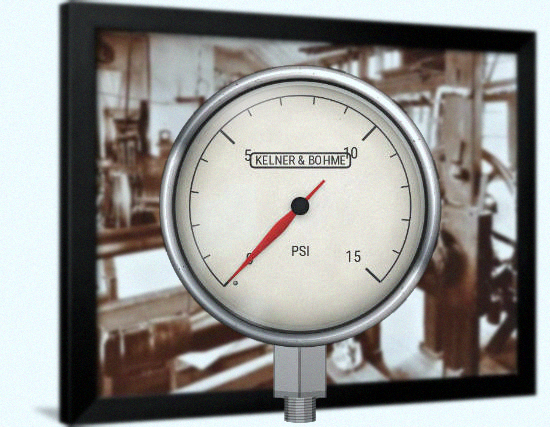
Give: 0 psi
